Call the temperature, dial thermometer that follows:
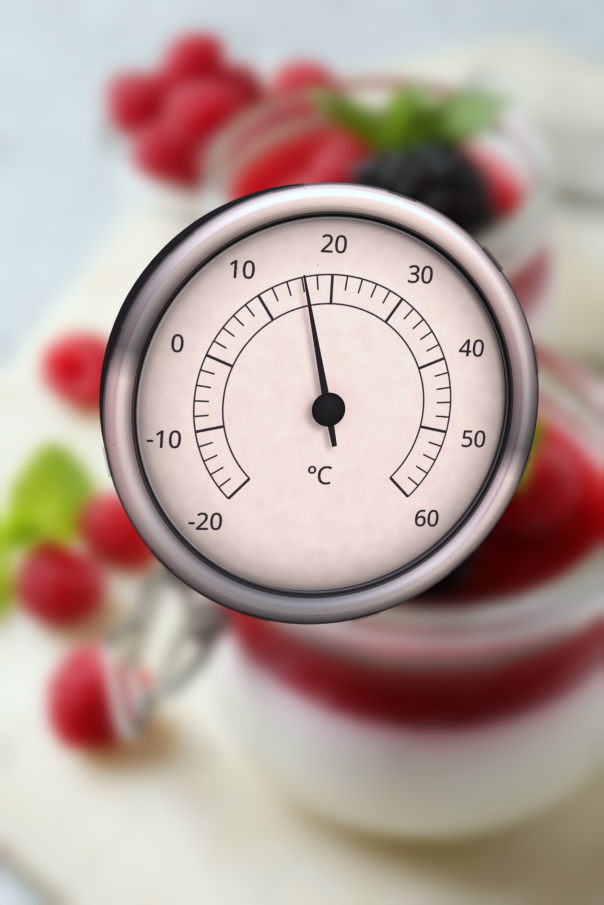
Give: 16 °C
